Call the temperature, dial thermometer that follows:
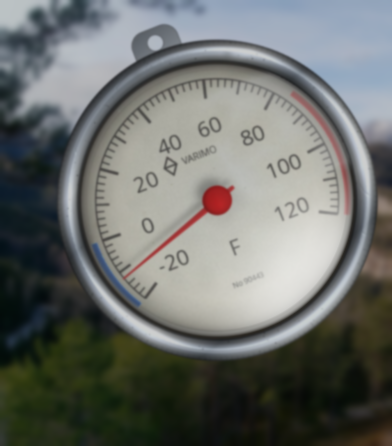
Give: -12 °F
